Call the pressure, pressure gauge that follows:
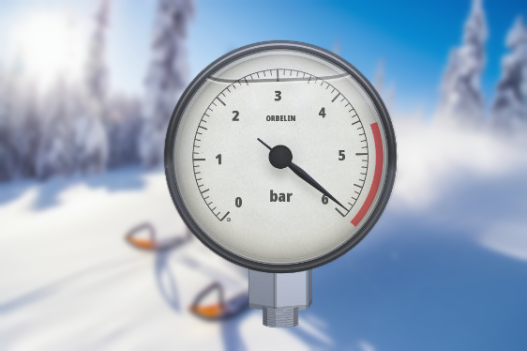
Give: 5.9 bar
